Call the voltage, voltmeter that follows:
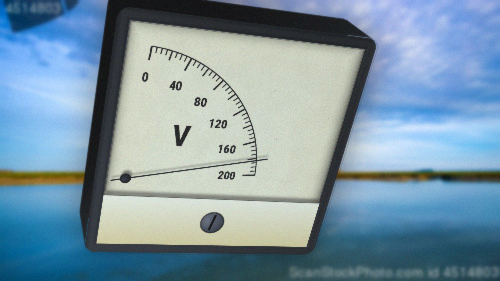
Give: 180 V
